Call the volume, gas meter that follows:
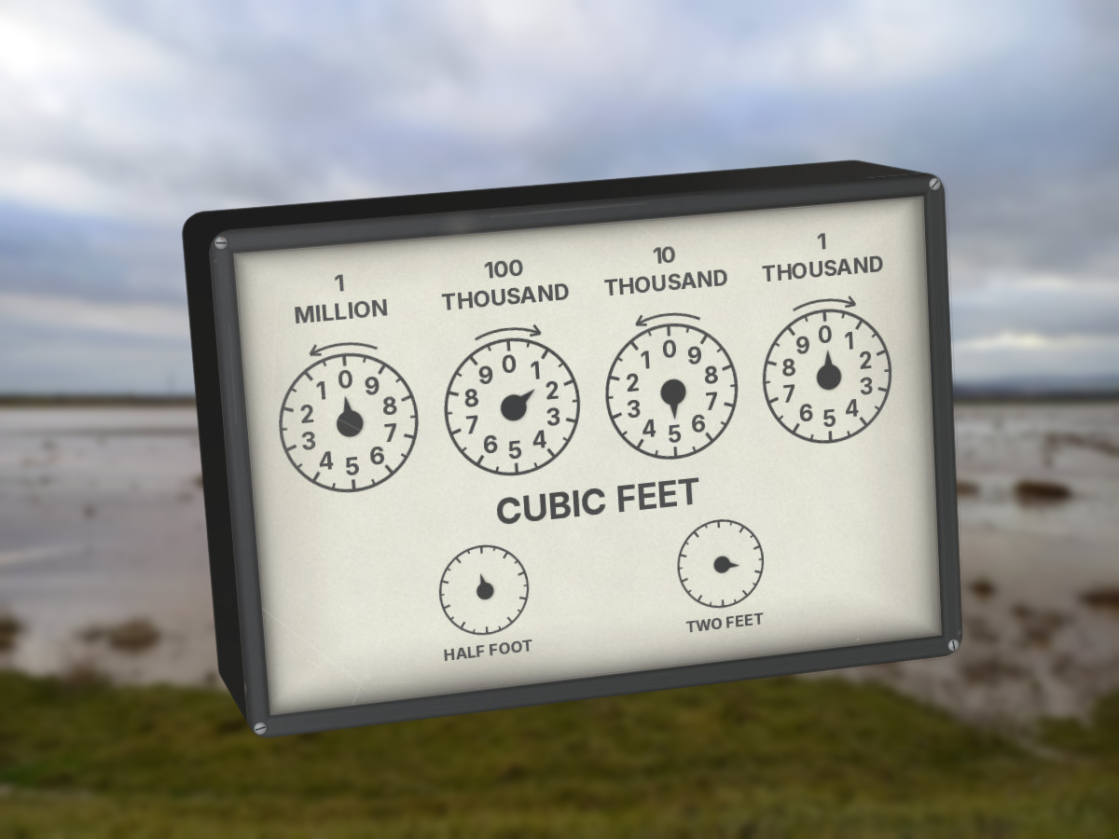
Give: 15000 ft³
